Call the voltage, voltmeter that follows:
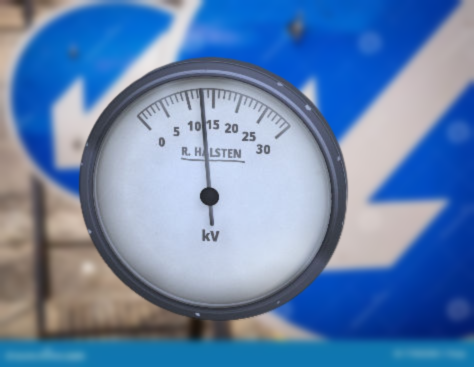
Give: 13 kV
